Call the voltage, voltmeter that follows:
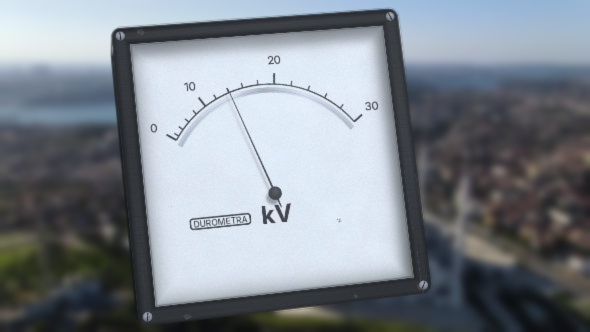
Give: 14 kV
